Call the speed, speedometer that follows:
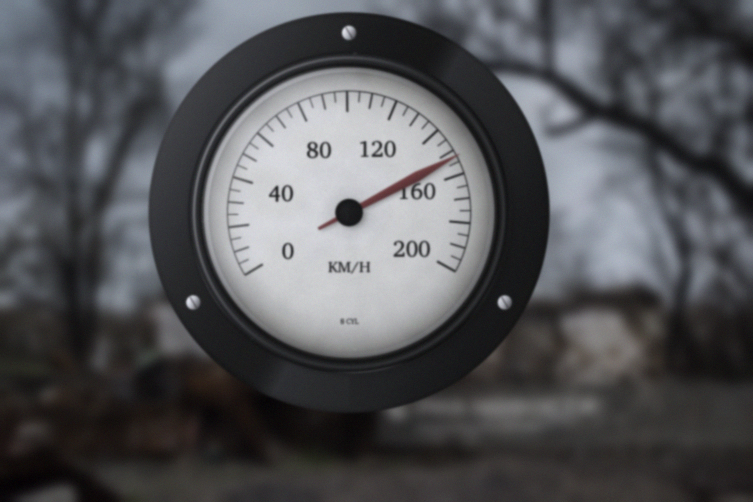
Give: 152.5 km/h
